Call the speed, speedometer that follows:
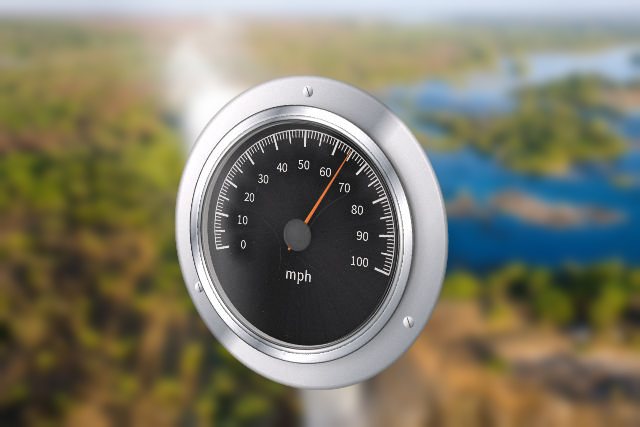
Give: 65 mph
